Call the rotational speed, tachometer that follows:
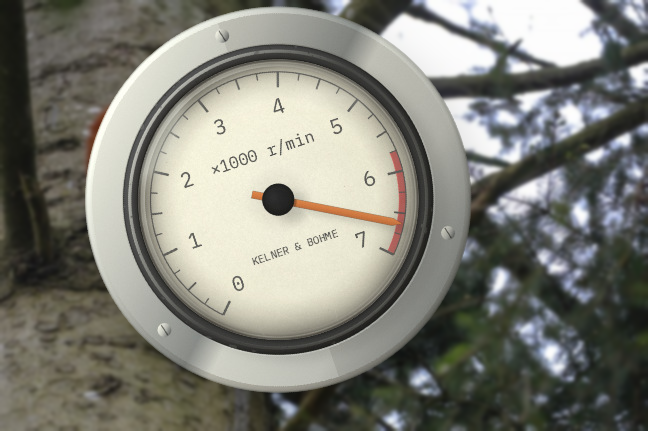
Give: 6625 rpm
